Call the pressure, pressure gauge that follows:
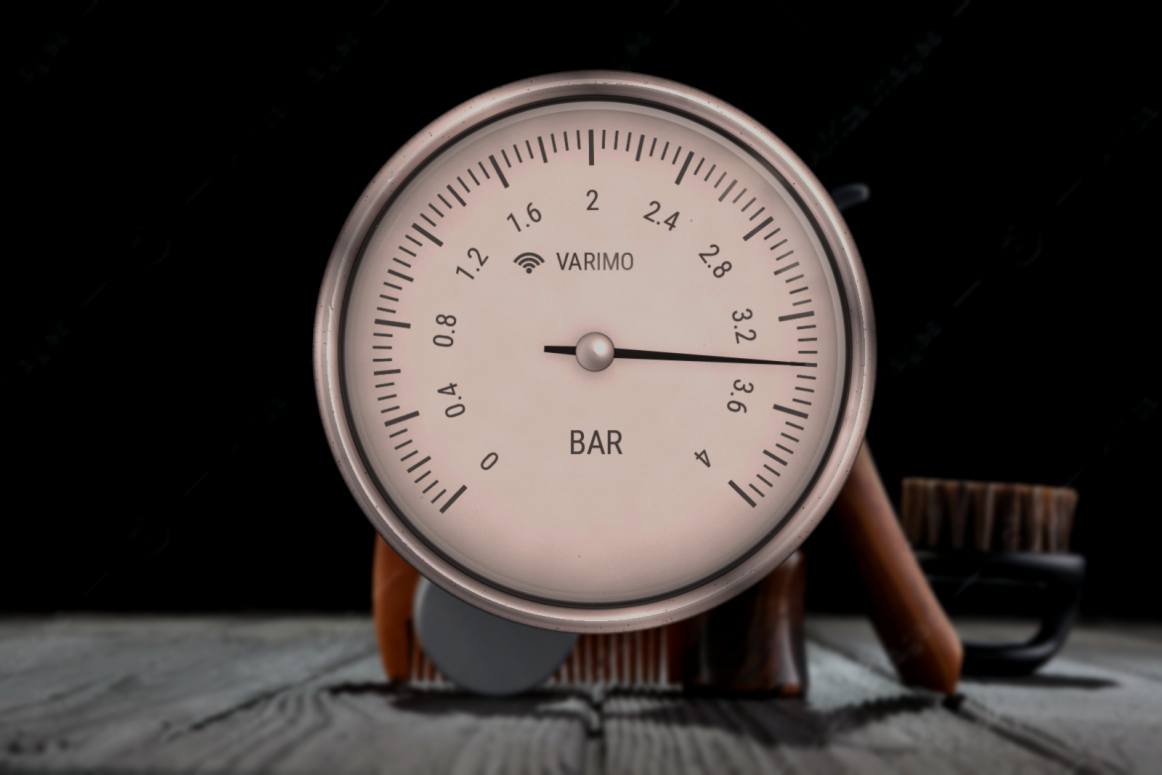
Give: 3.4 bar
